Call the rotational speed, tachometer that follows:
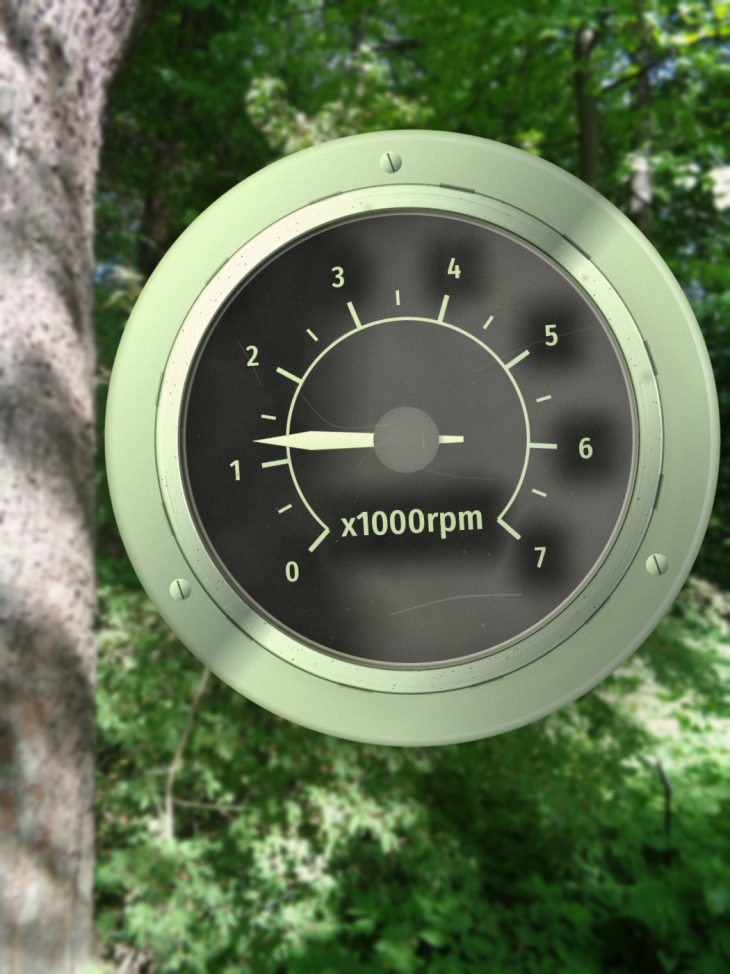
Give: 1250 rpm
